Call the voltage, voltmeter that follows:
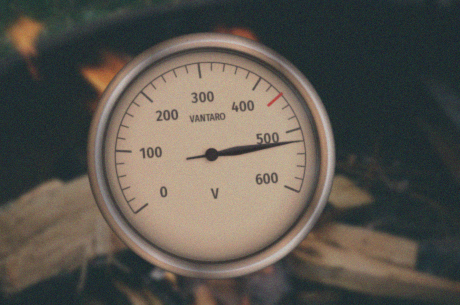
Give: 520 V
